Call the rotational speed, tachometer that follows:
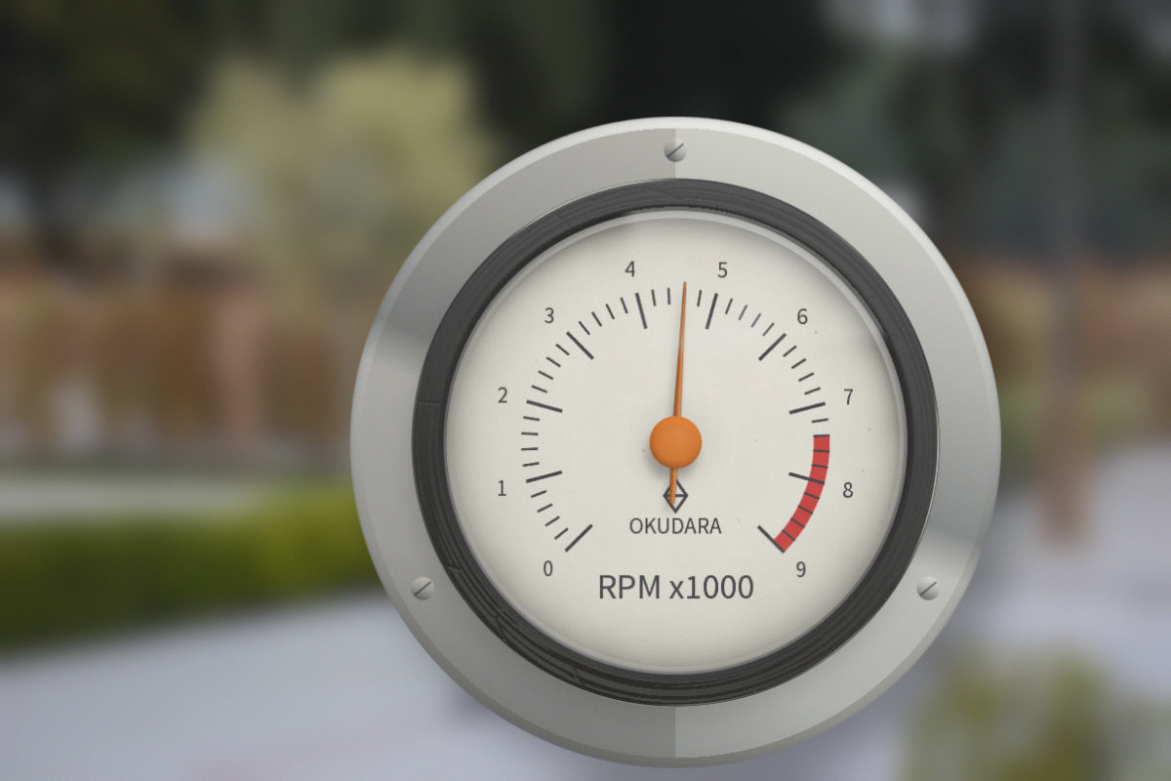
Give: 4600 rpm
